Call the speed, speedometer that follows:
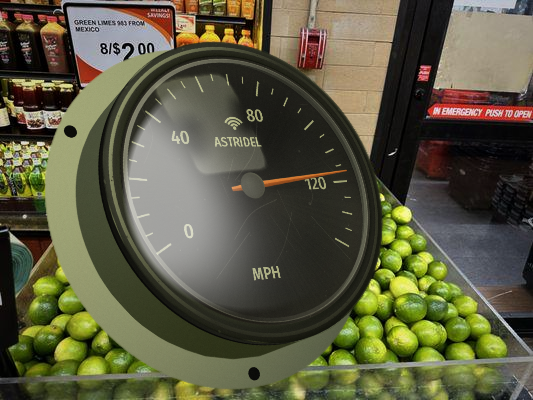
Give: 117.5 mph
